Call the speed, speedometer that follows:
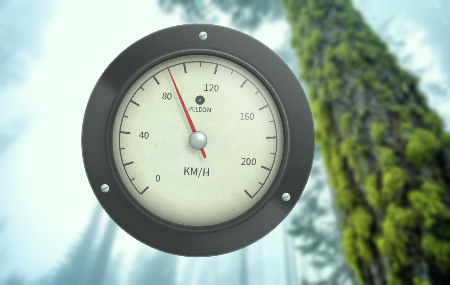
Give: 90 km/h
